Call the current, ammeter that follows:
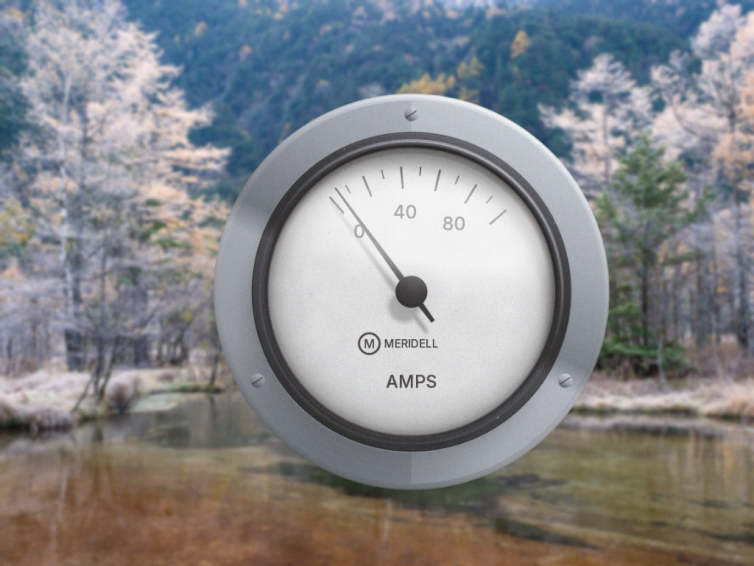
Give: 5 A
